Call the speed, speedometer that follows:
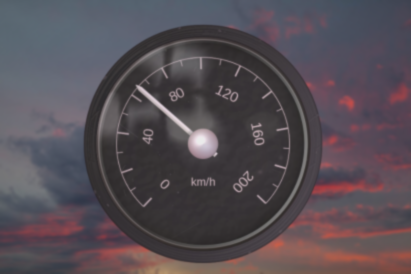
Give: 65 km/h
